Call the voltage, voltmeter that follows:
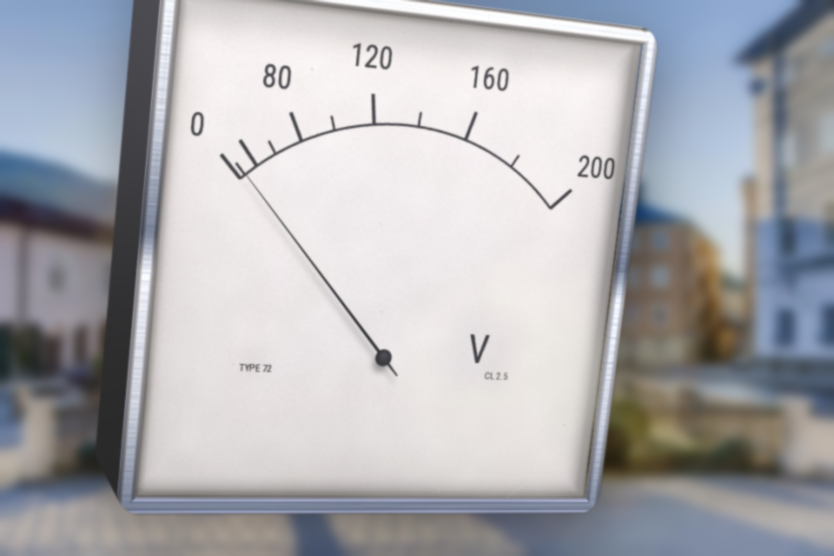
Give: 20 V
